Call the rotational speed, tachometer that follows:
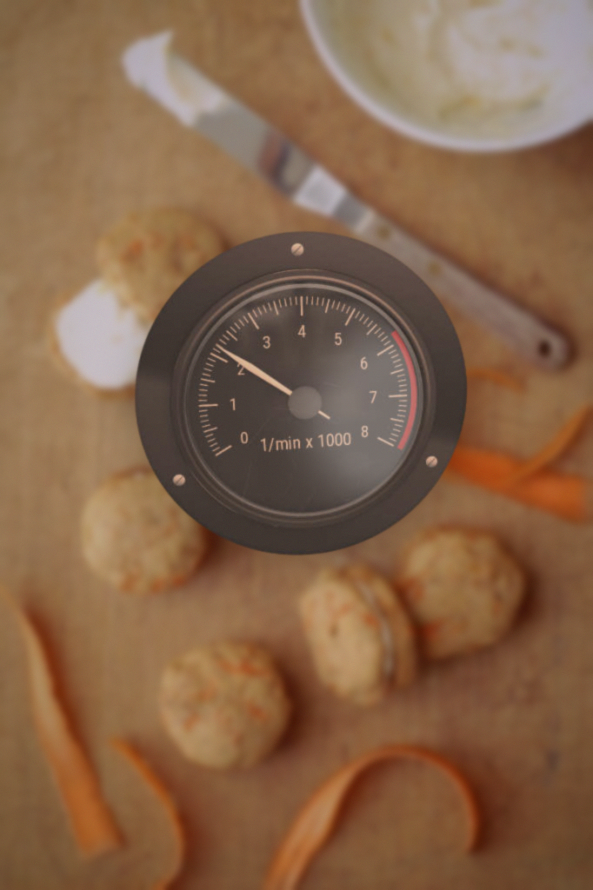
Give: 2200 rpm
